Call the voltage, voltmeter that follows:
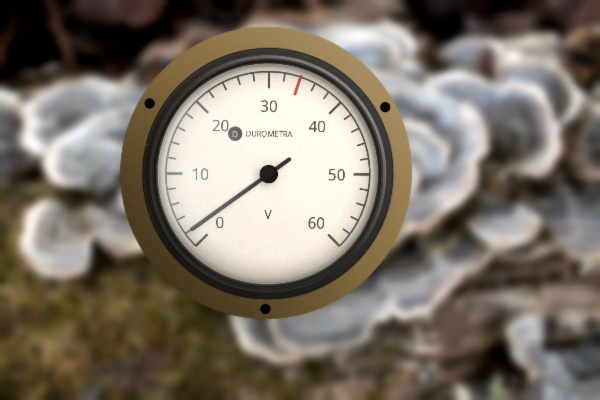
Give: 2 V
